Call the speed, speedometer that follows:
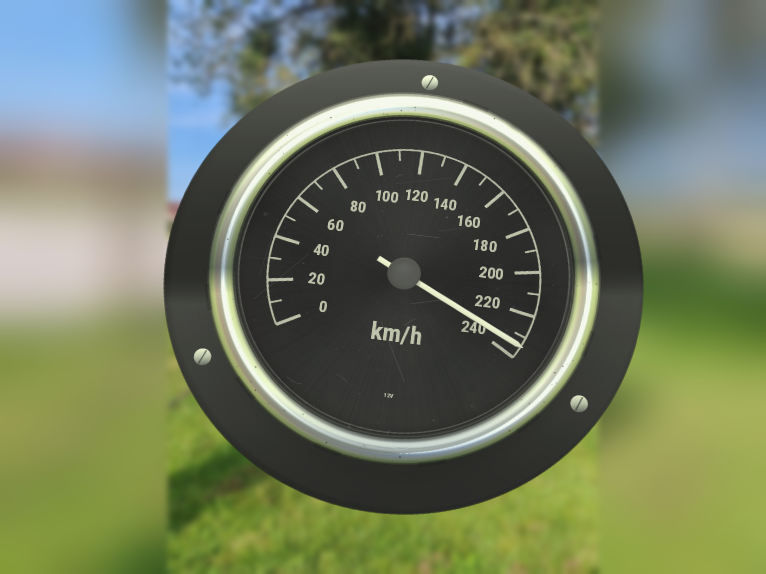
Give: 235 km/h
